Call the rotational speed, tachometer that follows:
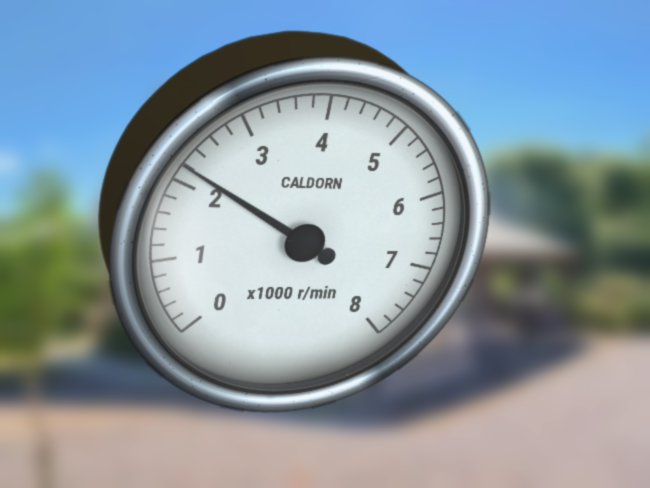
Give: 2200 rpm
